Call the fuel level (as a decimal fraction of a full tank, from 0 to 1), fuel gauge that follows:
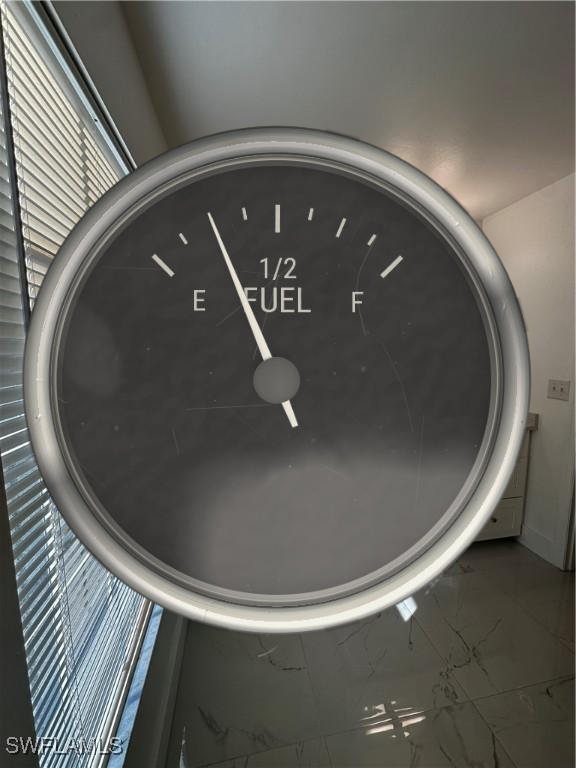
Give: 0.25
